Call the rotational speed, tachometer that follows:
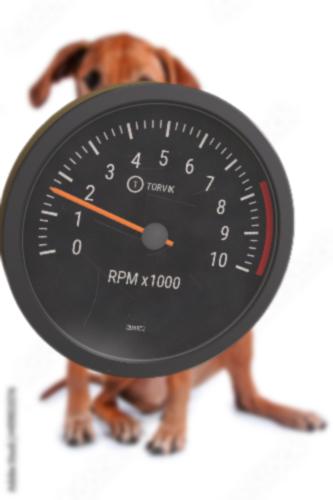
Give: 1600 rpm
